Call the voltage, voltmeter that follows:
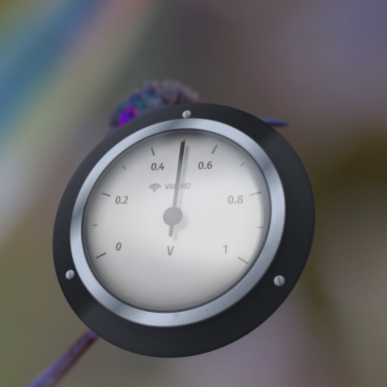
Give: 0.5 V
